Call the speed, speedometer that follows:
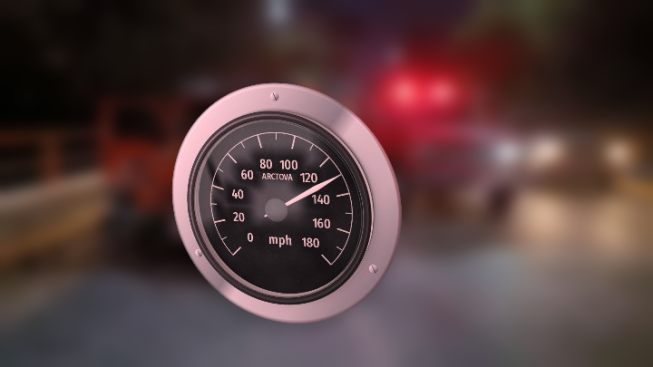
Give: 130 mph
